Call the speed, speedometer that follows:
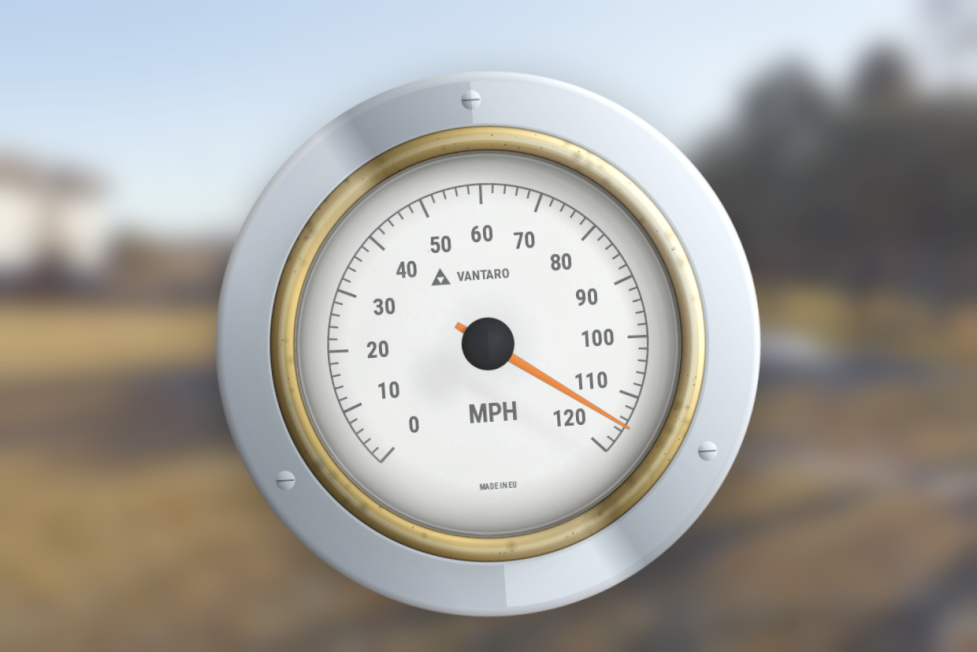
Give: 115 mph
